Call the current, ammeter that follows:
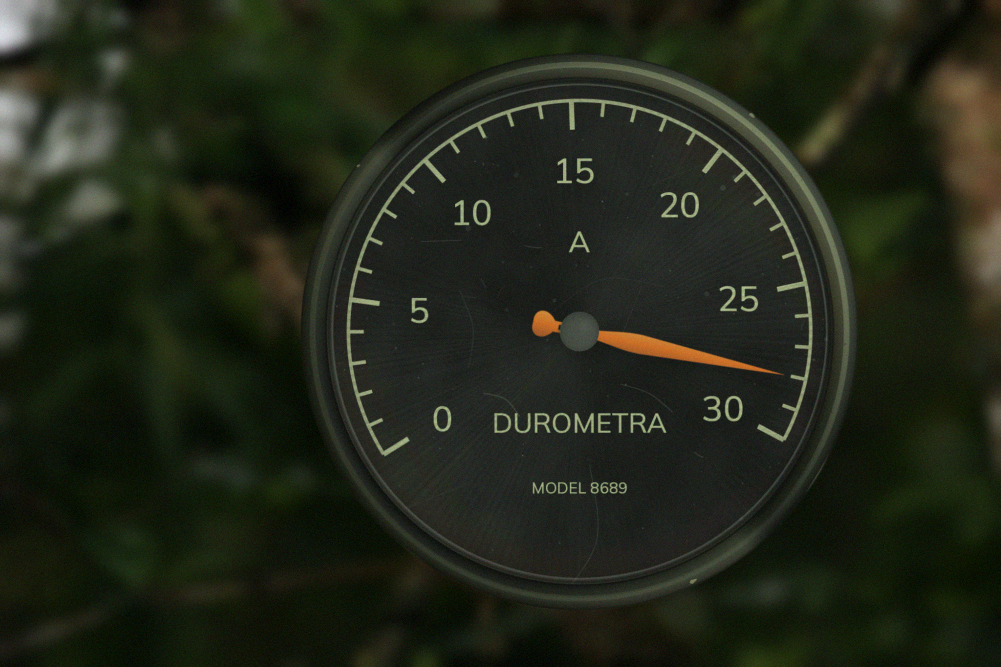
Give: 28 A
